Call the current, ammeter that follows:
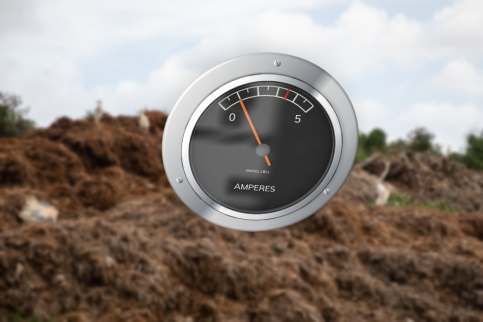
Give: 1 A
